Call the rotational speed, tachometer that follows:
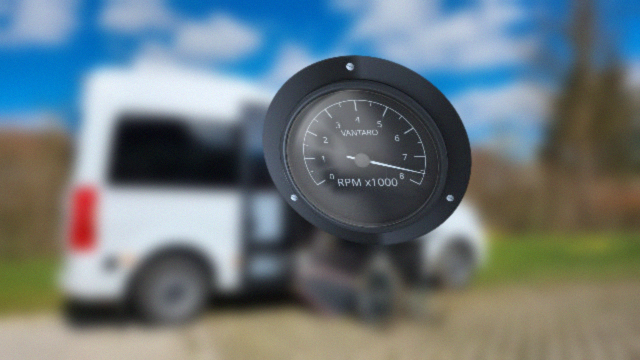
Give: 7500 rpm
